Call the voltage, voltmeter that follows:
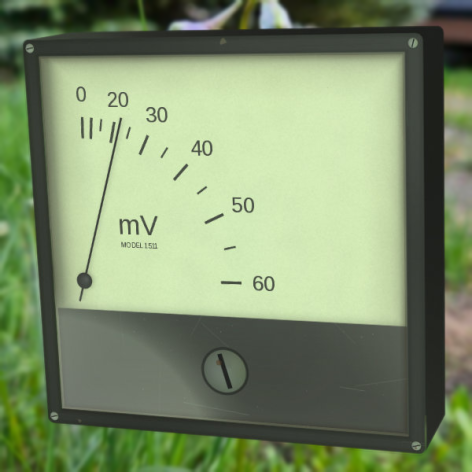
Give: 22.5 mV
